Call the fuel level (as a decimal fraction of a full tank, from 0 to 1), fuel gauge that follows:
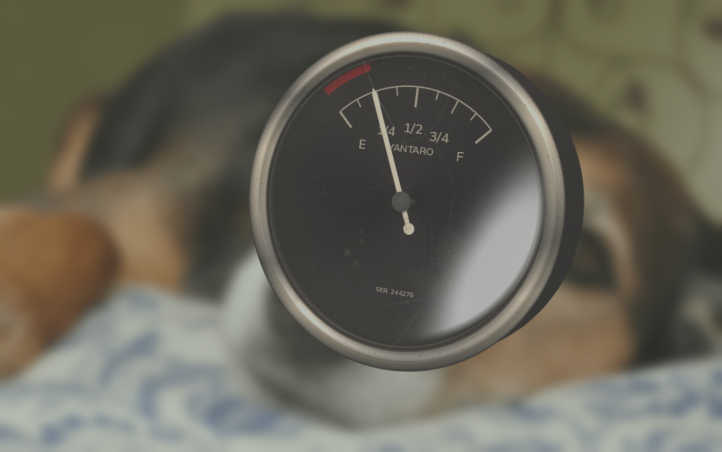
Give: 0.25
